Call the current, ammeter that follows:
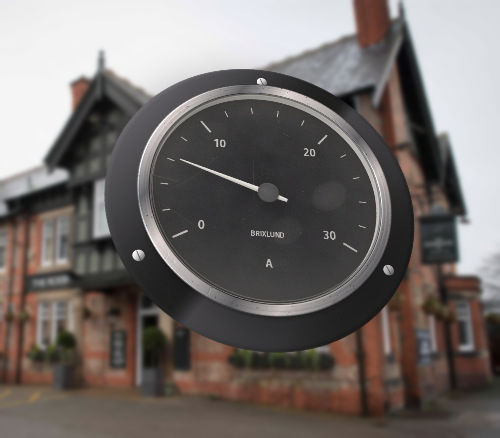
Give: 6 A
